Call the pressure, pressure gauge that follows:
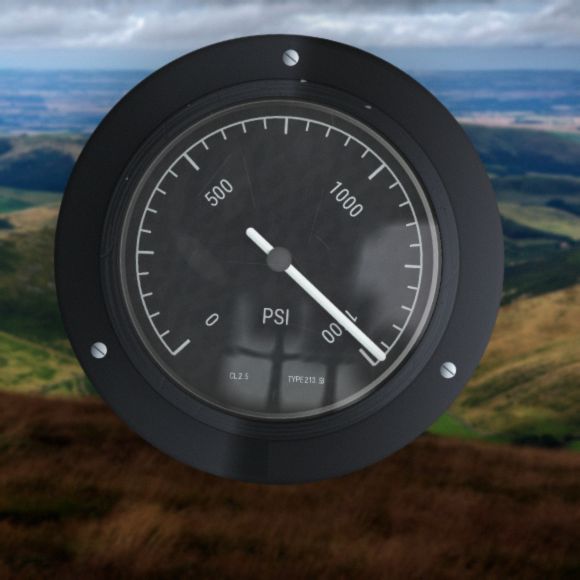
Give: 1475 psi
